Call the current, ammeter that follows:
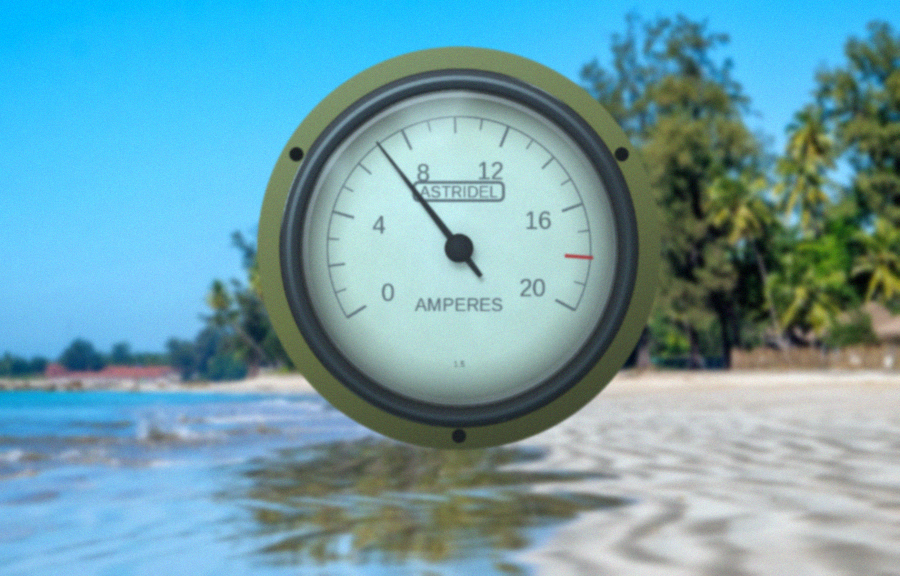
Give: 7 A
